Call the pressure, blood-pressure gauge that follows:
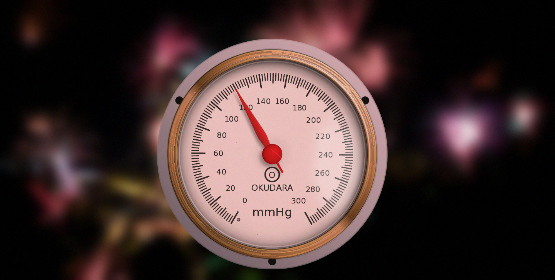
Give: 120 mmHg
